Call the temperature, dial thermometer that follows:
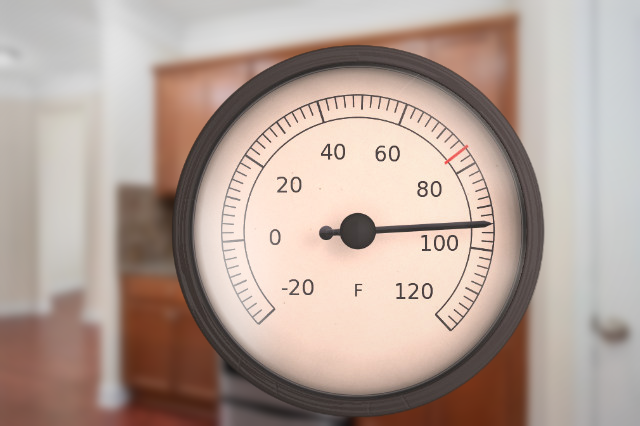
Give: 94 °F
